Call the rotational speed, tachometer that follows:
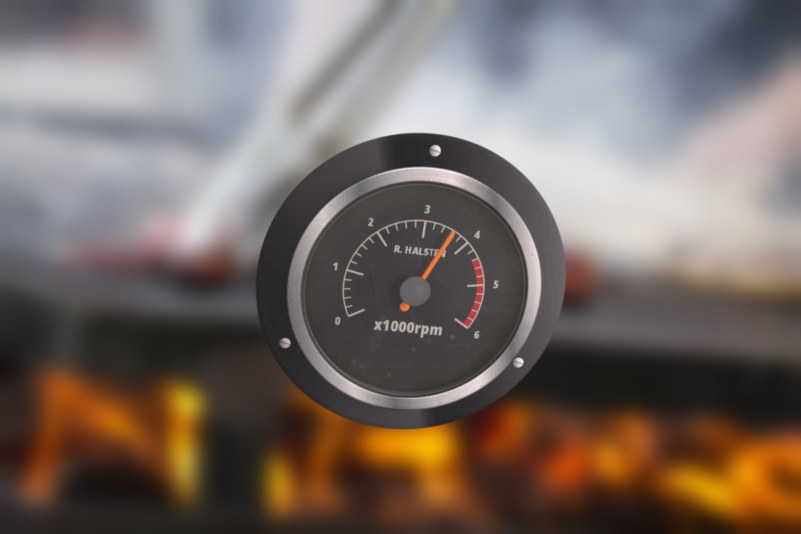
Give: 3600 rpm
